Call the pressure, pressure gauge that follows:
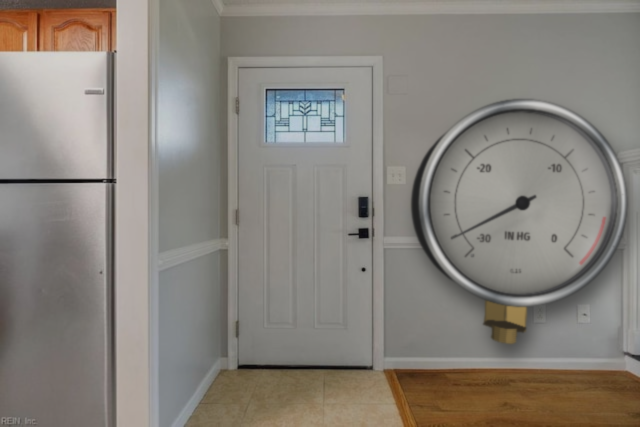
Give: -28 inHg
